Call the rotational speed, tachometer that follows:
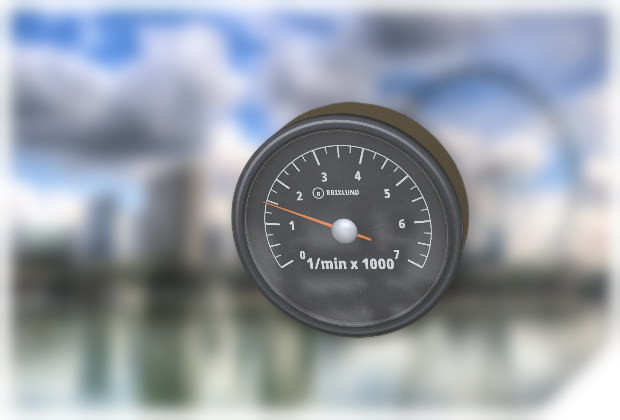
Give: 1500 rpm
